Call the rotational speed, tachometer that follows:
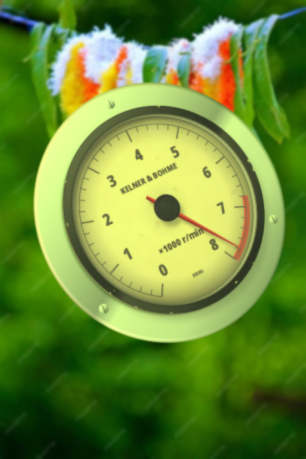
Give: 7800 rpm
